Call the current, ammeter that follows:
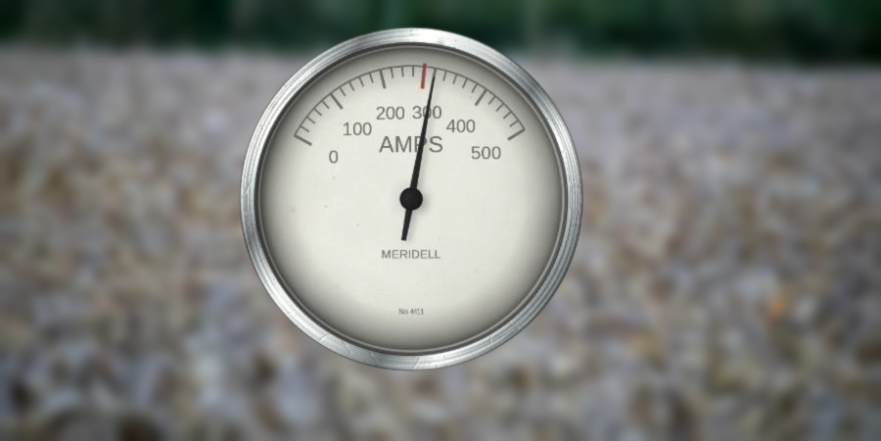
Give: 300 A
